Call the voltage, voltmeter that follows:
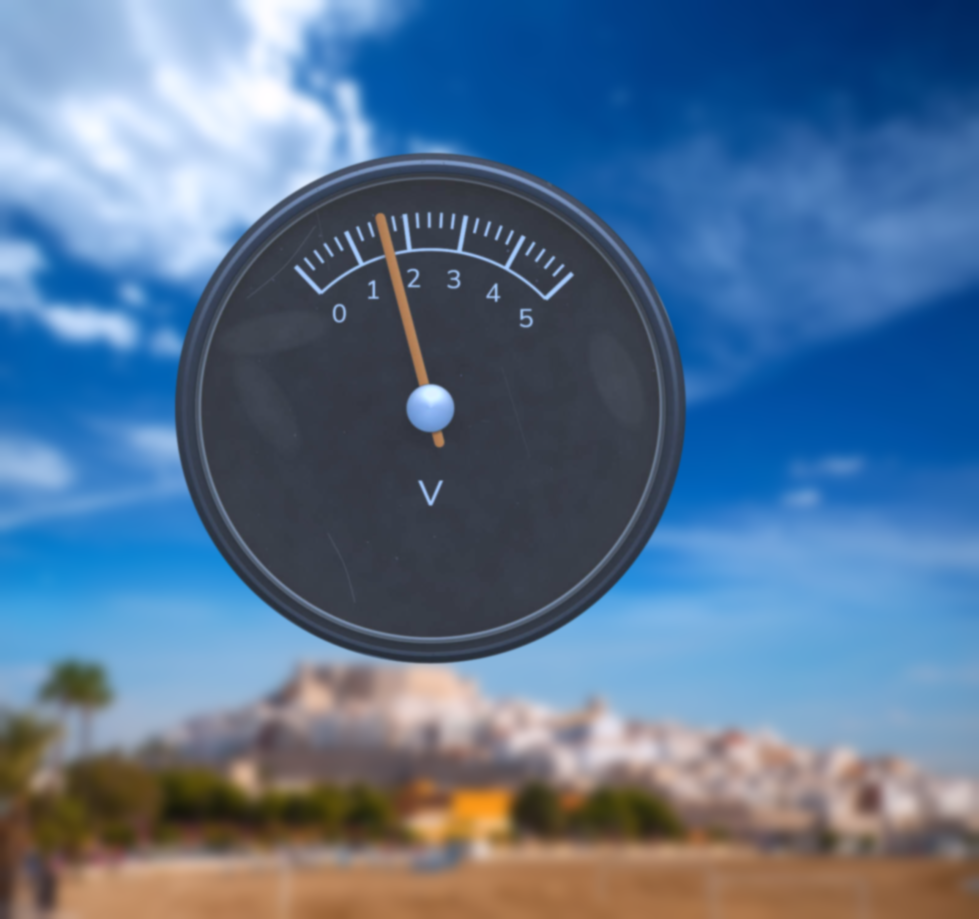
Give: 1.6 V
